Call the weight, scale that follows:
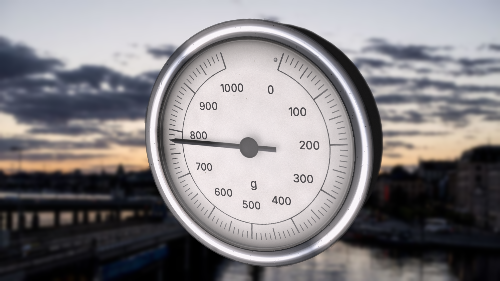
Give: 780 g
